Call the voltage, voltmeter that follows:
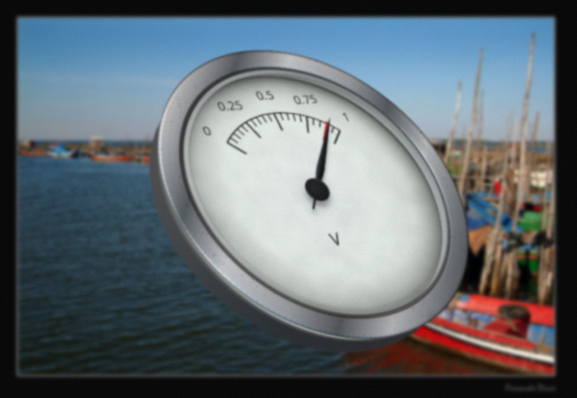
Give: 0.9 V
